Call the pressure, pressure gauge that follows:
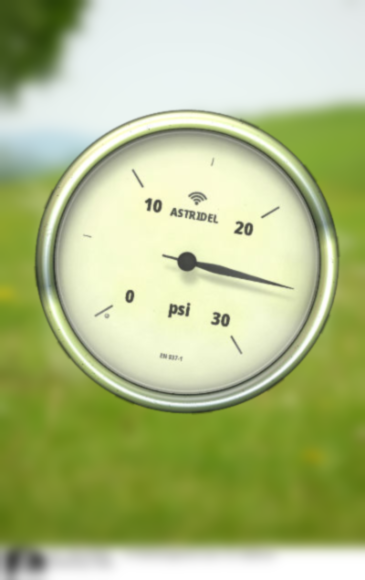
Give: 25 psi
